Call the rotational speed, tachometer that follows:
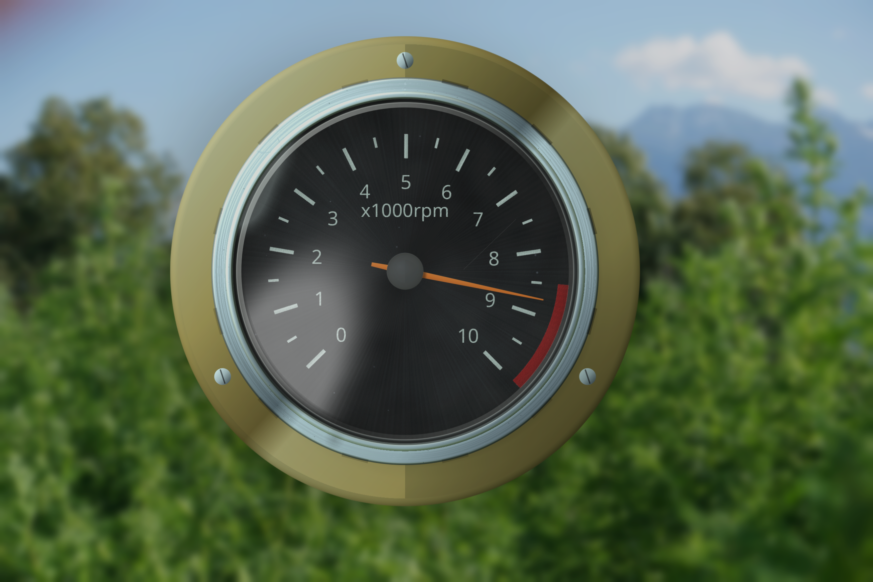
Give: 8750 rpm
